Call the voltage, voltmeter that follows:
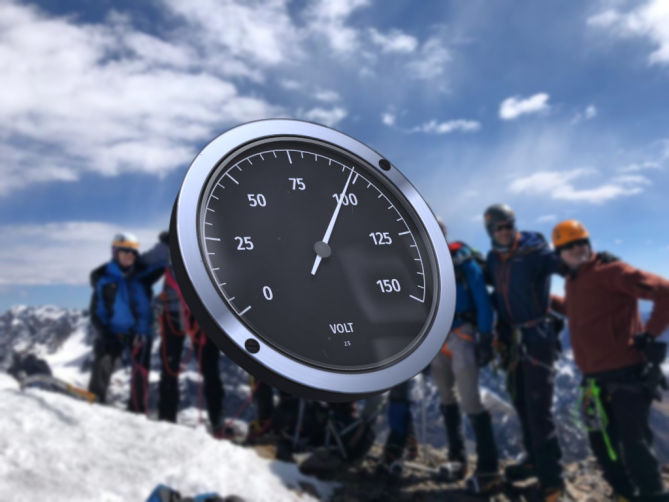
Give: 97.5 V
